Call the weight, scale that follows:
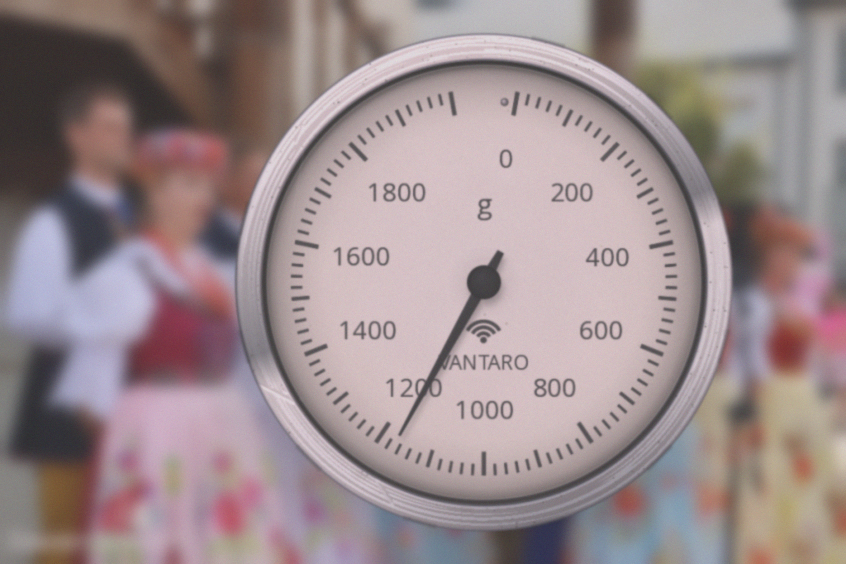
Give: 1170 g
